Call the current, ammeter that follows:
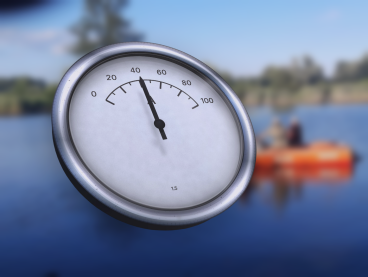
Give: 40 A
